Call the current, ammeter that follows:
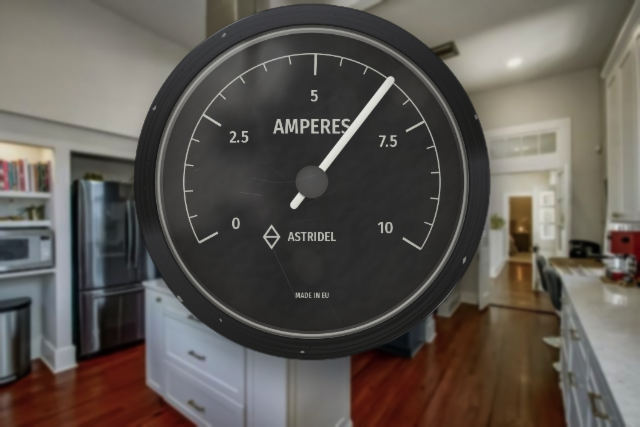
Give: 6.5 A
